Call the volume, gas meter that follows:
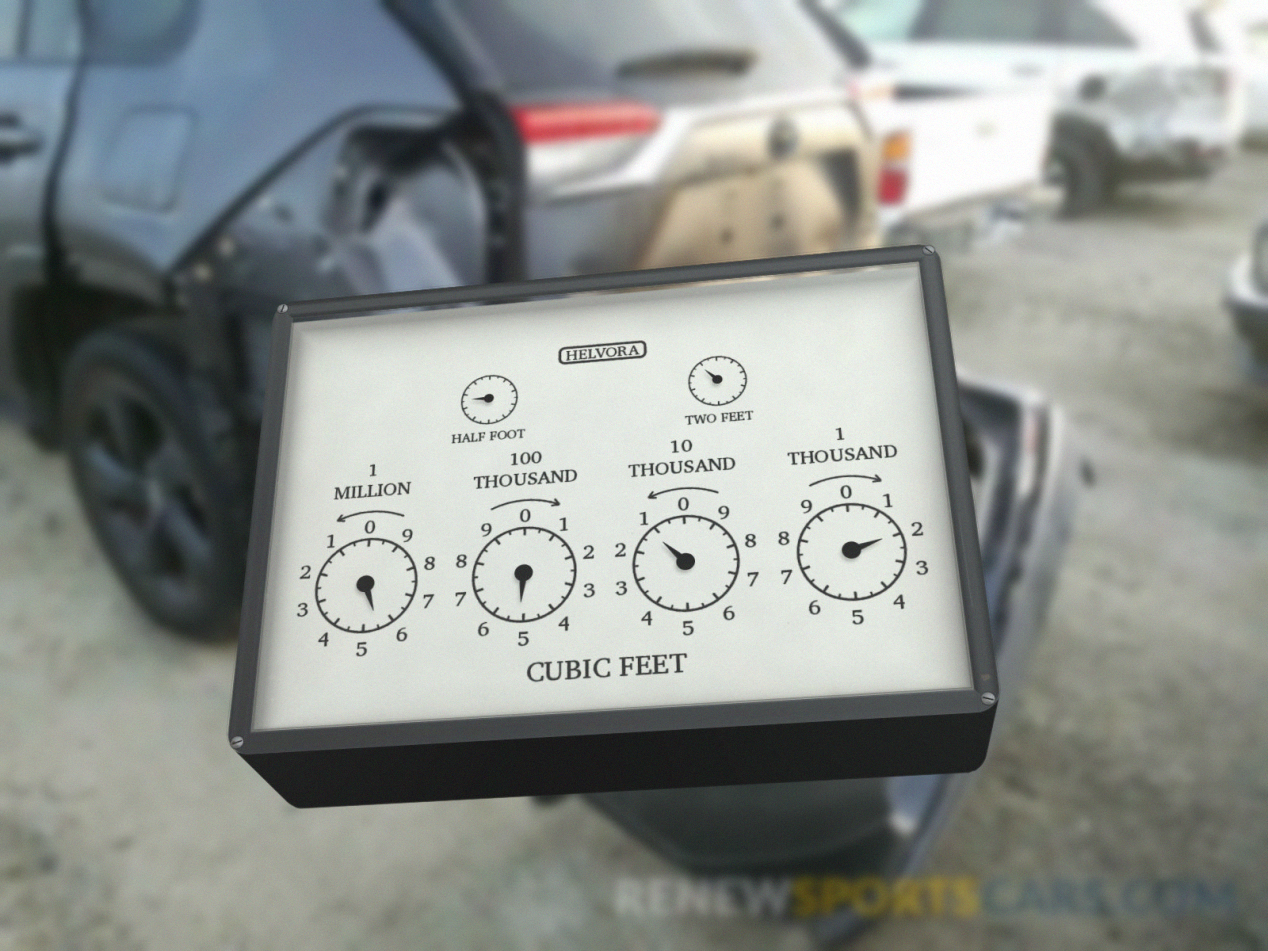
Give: 551200 ft³
